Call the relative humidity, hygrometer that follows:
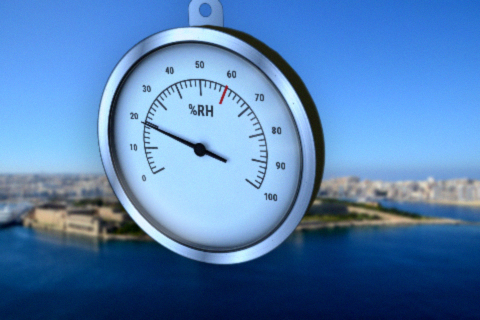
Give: 20 %
